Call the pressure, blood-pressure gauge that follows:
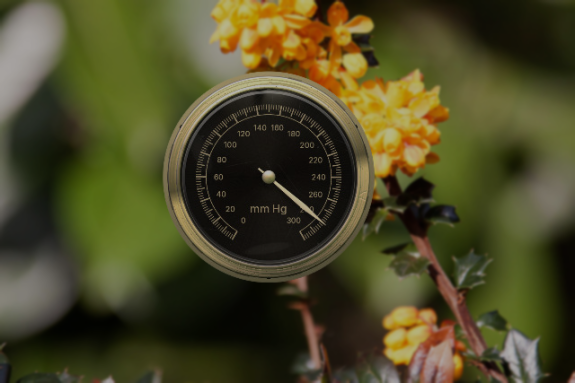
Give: 280 mmHg
